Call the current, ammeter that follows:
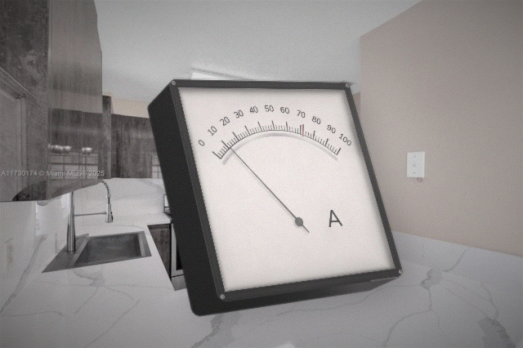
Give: 10 A
